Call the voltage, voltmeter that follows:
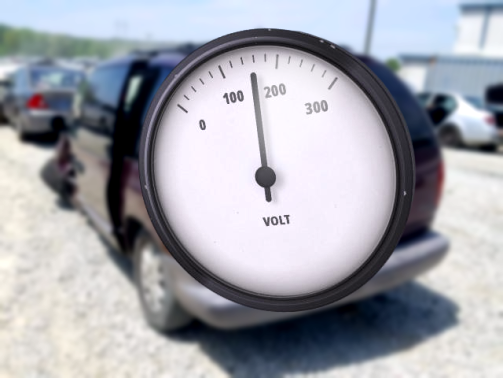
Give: 160 V
